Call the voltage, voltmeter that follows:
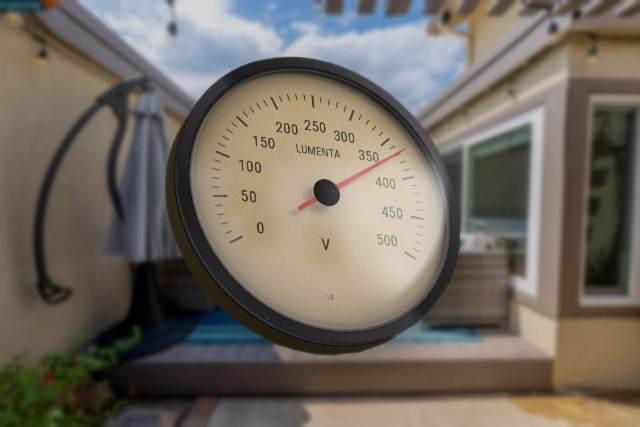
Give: 370 V
